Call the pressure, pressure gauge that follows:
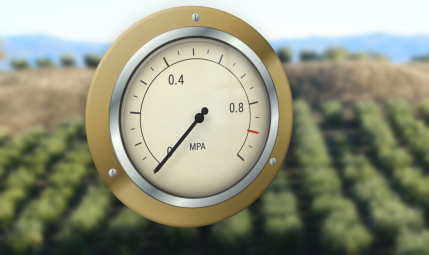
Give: 0 MPa
